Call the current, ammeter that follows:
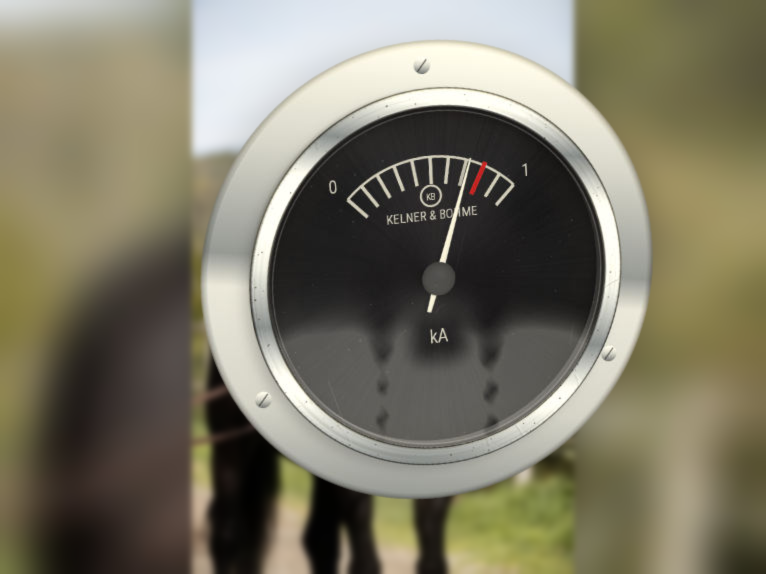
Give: 0.7 kA
